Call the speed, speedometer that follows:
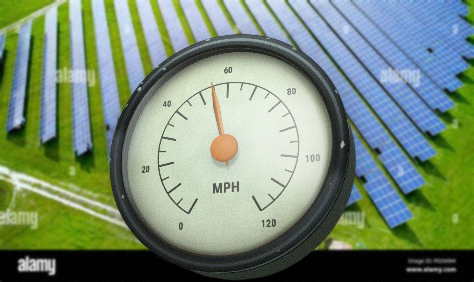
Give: 55 mph
